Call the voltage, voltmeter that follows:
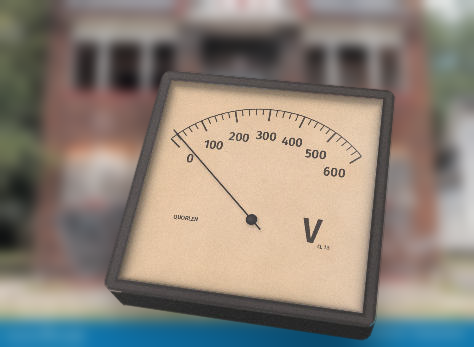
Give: 20 V
